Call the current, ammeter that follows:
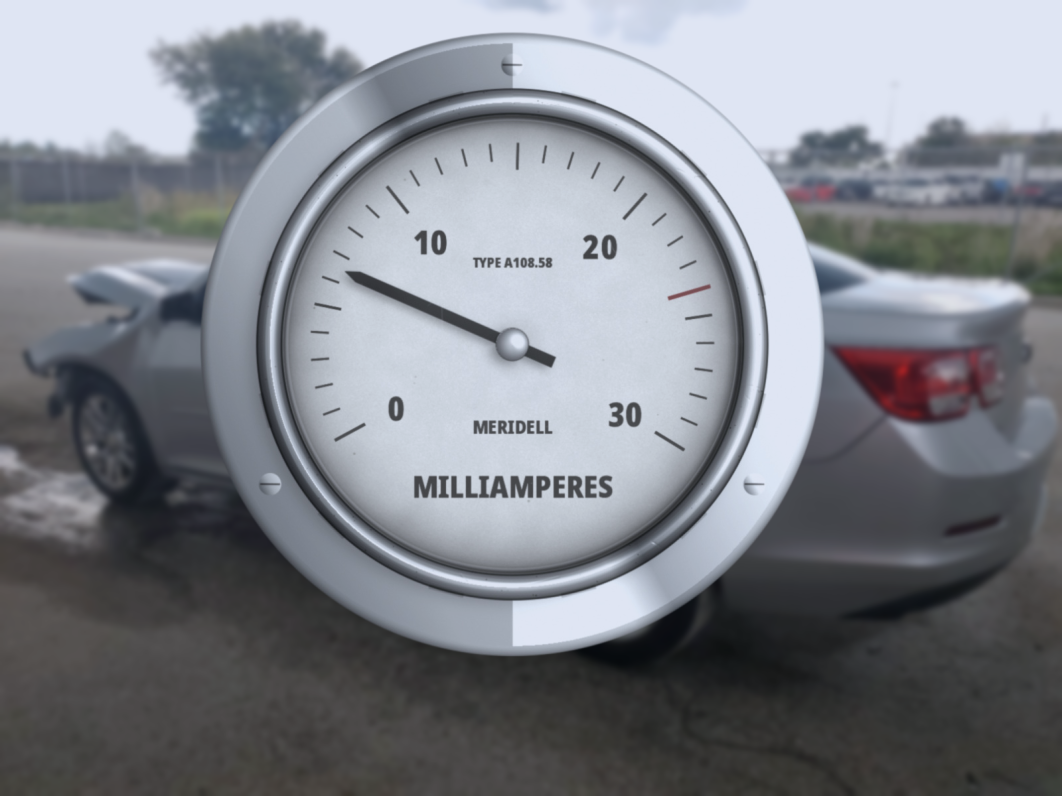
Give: 6.5 mA
